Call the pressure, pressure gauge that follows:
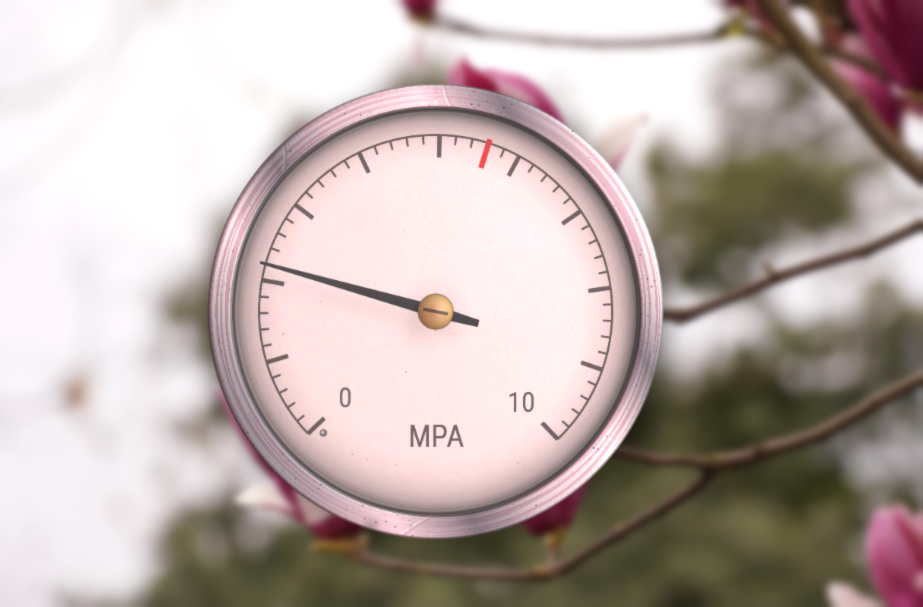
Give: 2.2 MPa
